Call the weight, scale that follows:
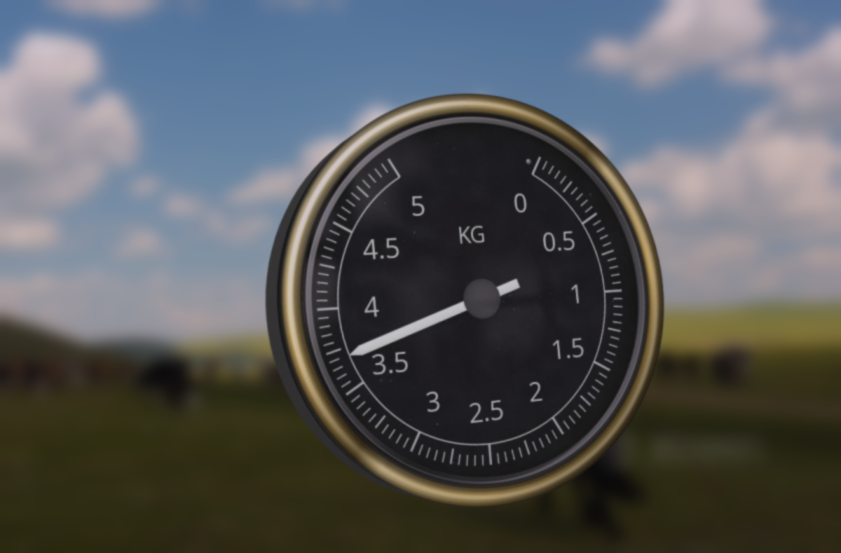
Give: 3.7 kg
